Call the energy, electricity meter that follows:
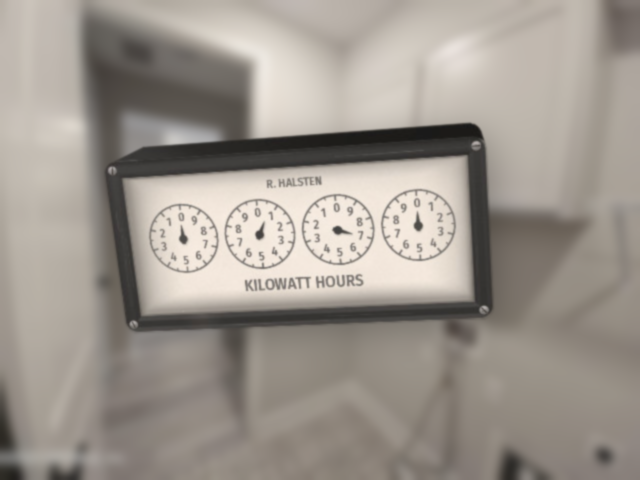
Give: 70 kWh
